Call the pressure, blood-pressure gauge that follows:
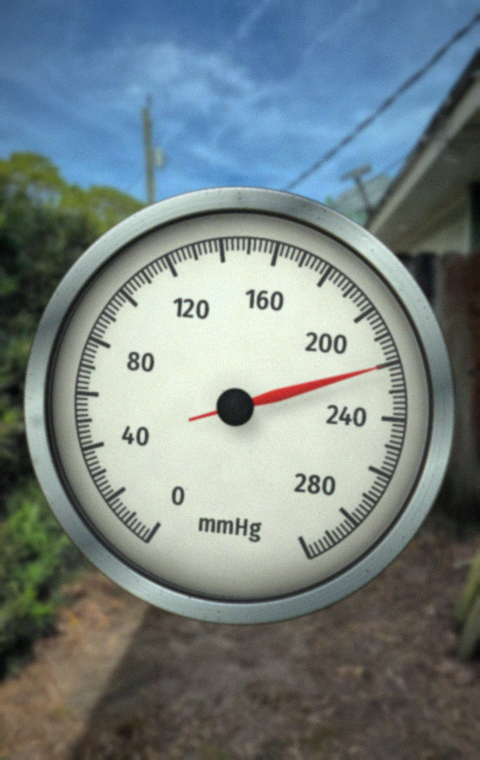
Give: 220 mmHg
